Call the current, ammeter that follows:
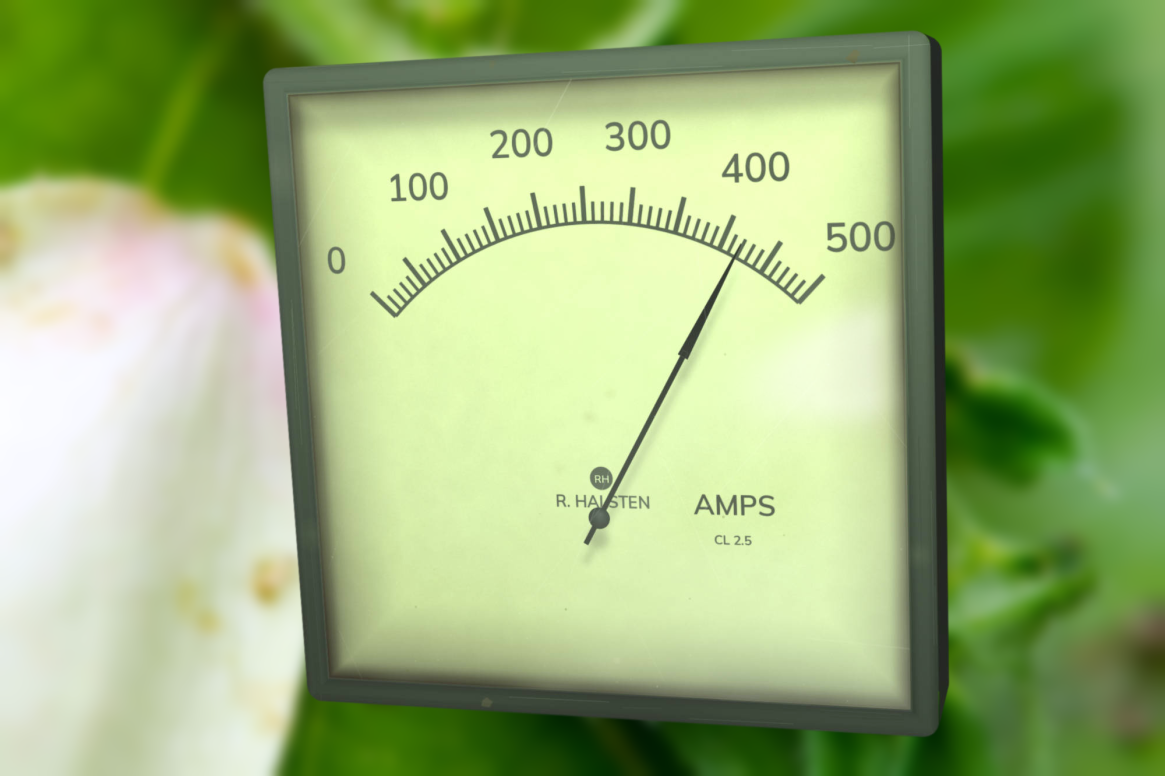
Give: 420 A
